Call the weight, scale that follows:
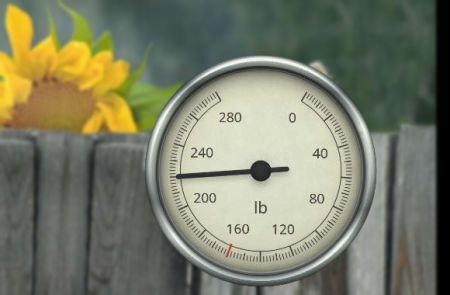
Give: 220 lb
